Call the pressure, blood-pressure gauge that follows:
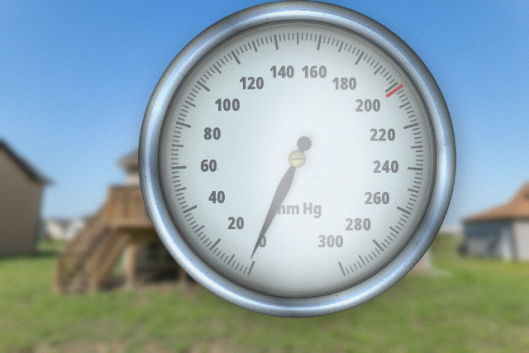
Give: 2 mmHg
